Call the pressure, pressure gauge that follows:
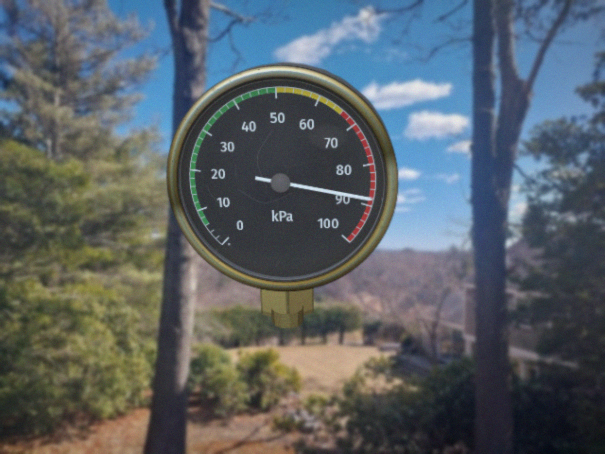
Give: 88 kPa
